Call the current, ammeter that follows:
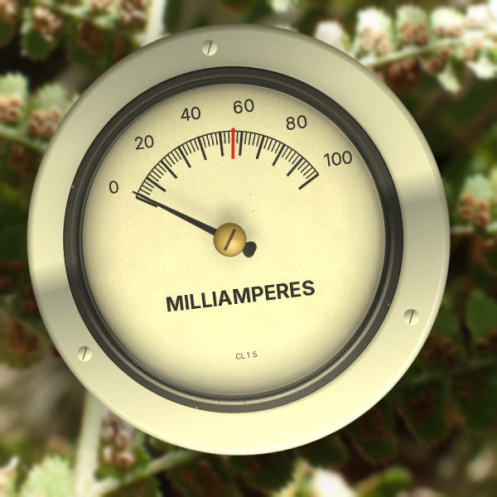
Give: 2 mA
